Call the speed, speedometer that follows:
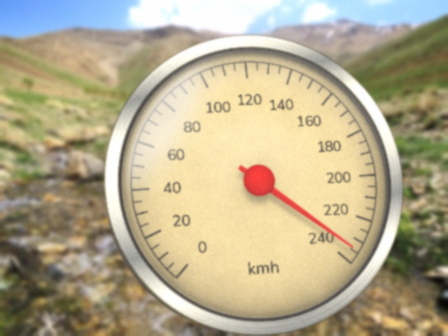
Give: 235 km/h
